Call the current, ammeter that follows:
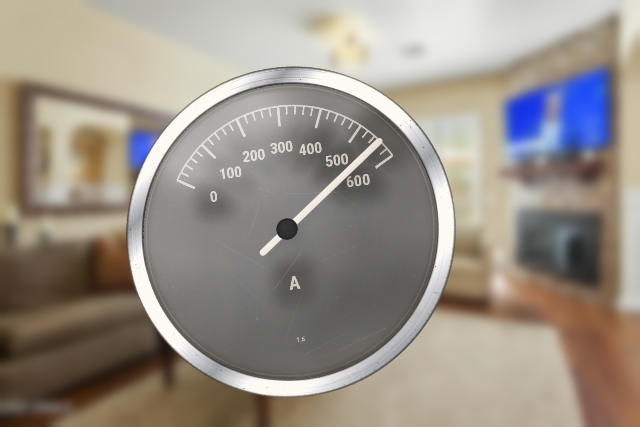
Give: 560 A
